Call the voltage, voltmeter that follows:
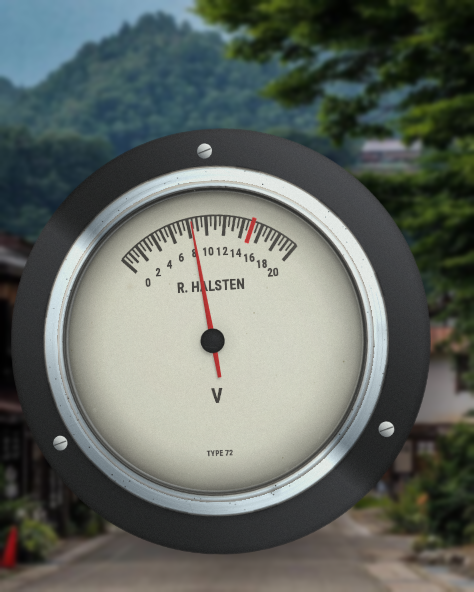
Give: 8.5 V
